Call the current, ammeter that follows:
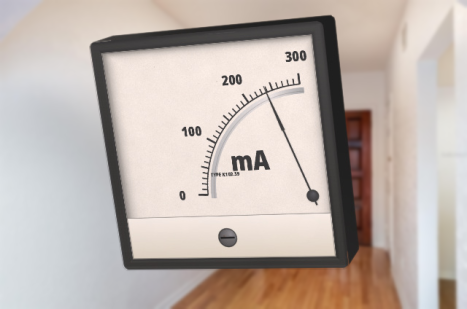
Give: 240 mA
